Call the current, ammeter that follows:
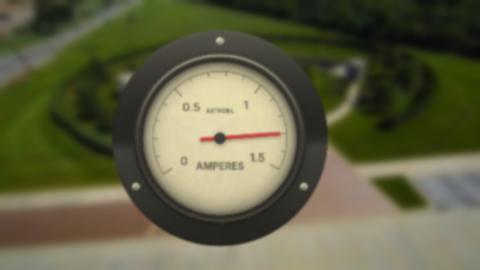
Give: 1.3 A
